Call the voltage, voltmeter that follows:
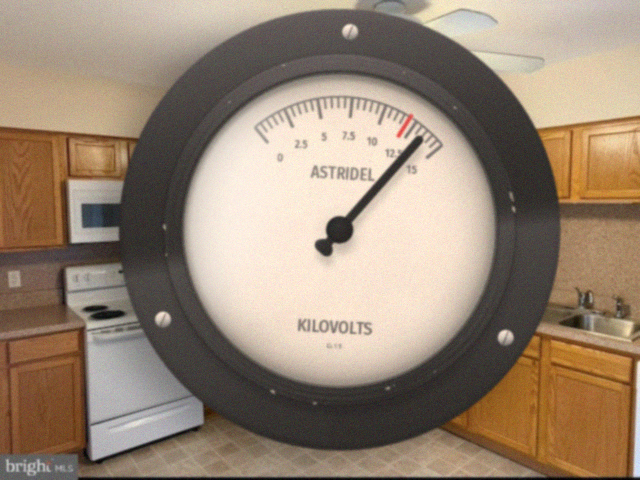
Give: 13.5 kV
